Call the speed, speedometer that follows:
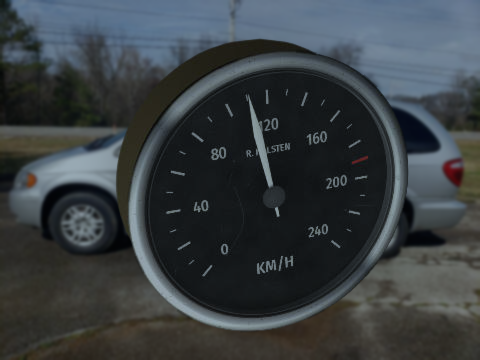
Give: 110 km/h
